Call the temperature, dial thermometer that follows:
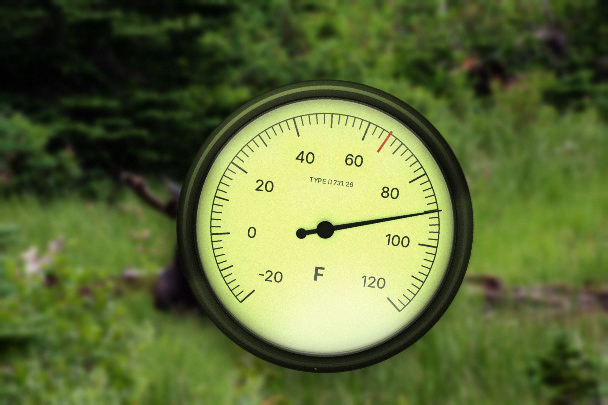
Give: 90 °F
